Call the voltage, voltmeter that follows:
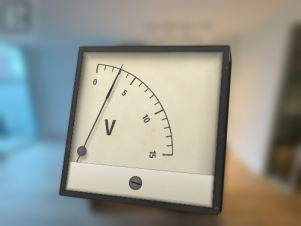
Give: 3 V
